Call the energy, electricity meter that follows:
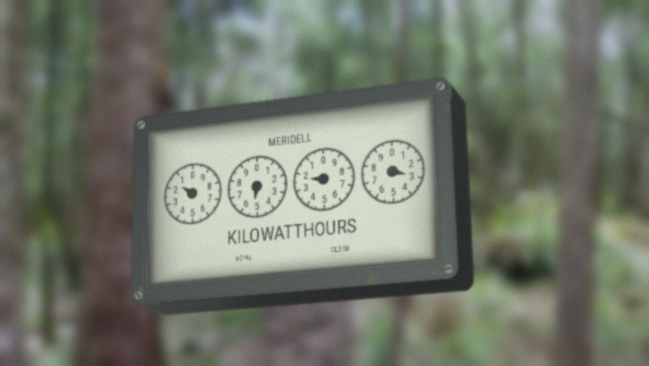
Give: 1523 kWh
